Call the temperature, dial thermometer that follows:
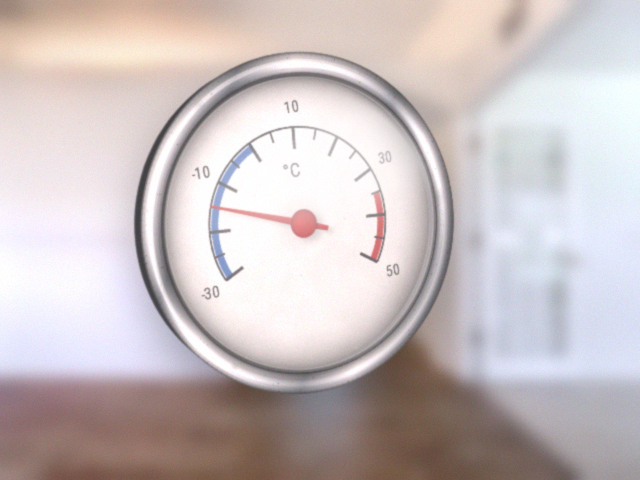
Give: -15 °C
